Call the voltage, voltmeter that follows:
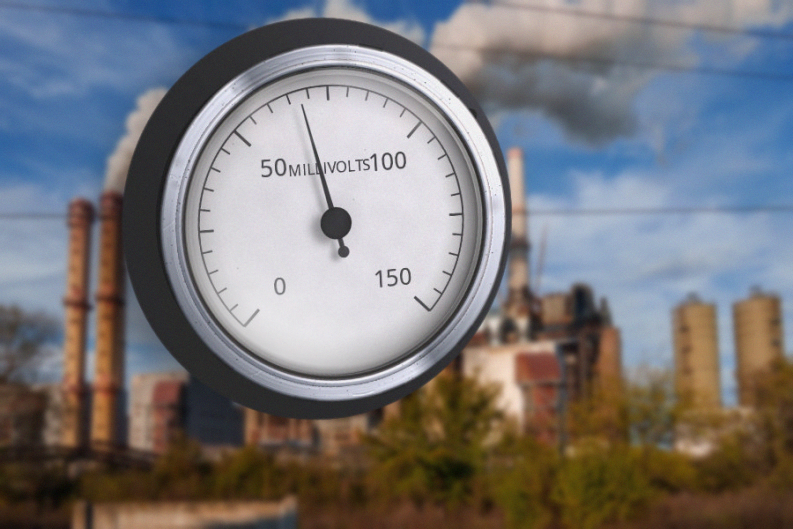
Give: 67.5 mV
